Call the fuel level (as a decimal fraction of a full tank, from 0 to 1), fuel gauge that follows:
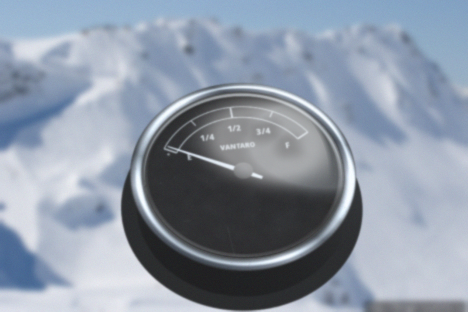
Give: 0
